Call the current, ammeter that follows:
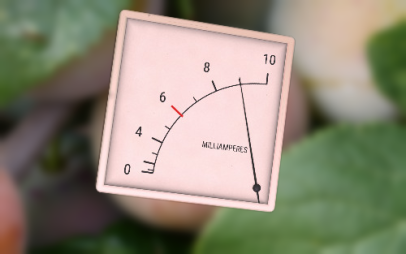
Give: 9 mA
